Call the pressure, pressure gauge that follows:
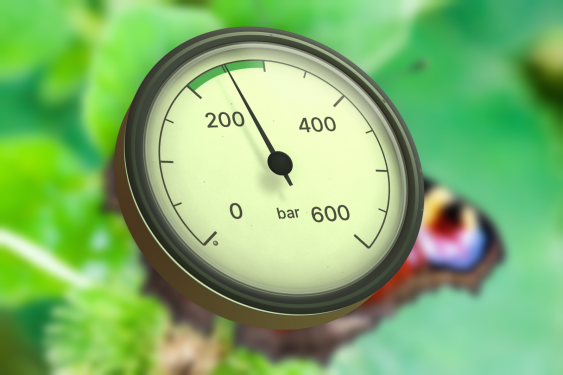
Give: 250 bar
